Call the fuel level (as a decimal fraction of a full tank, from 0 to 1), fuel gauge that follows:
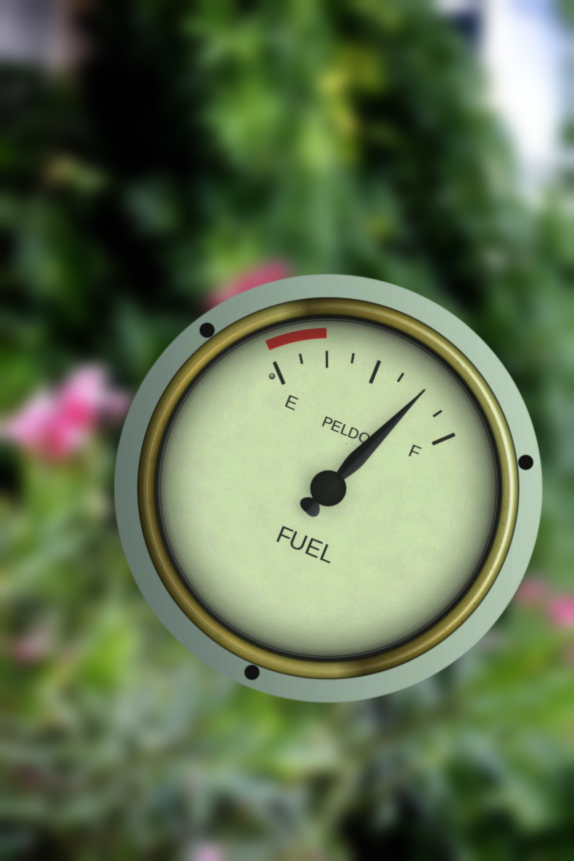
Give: 0.75
